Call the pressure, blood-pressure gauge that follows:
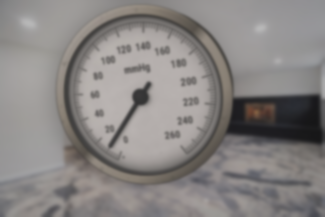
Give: 10 mmHg
